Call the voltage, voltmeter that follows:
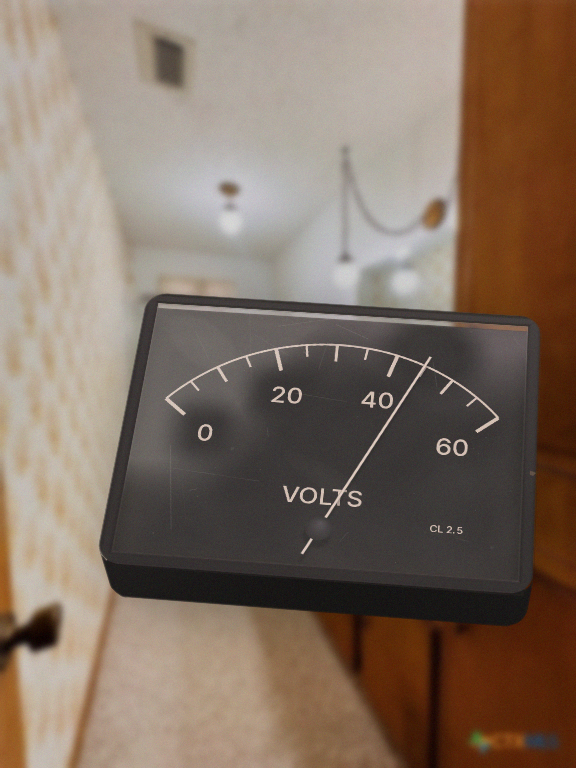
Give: 45 V
